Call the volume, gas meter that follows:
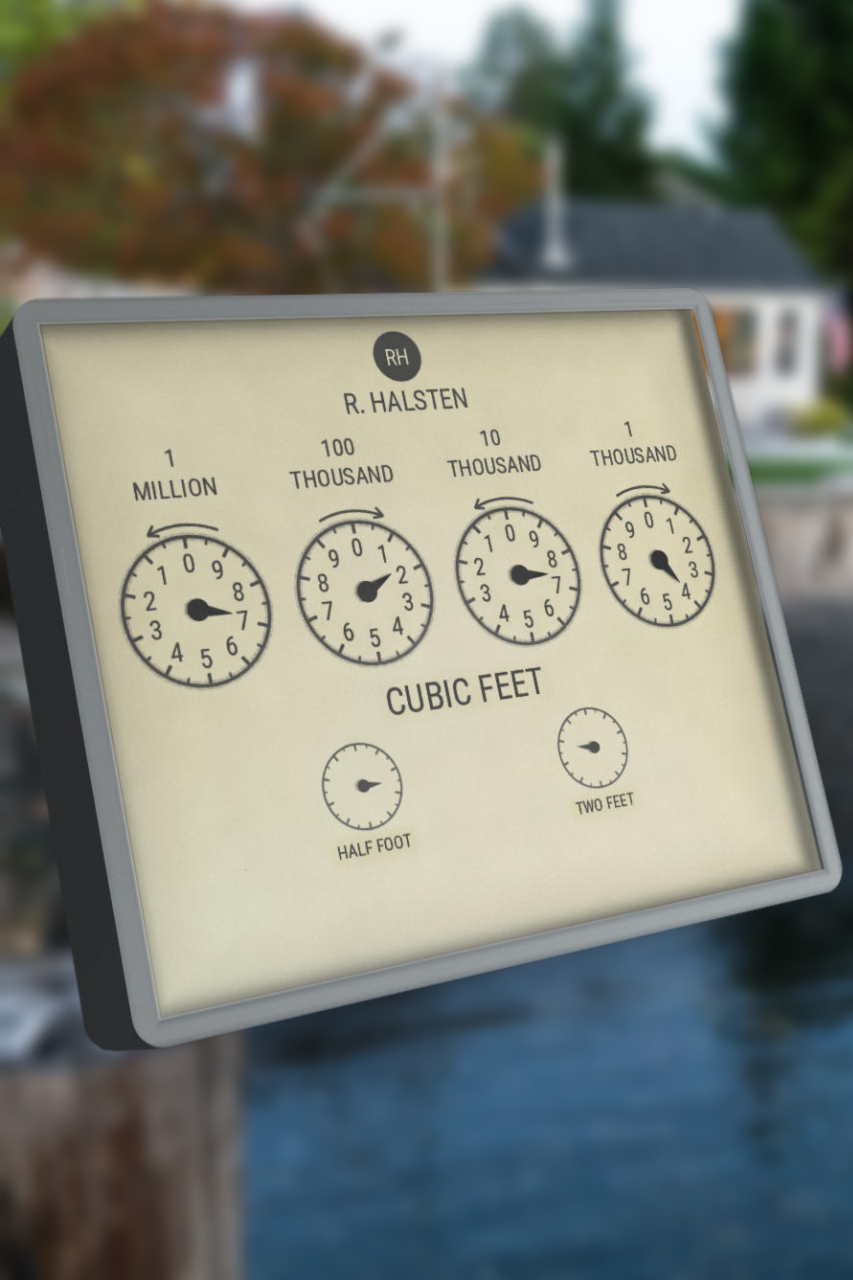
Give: 717400 ft³
